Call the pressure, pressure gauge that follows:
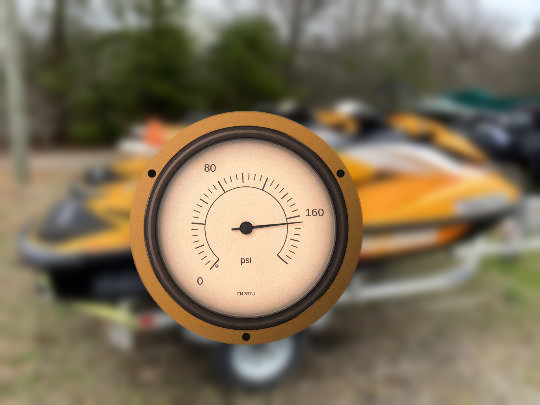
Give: 165 psi
